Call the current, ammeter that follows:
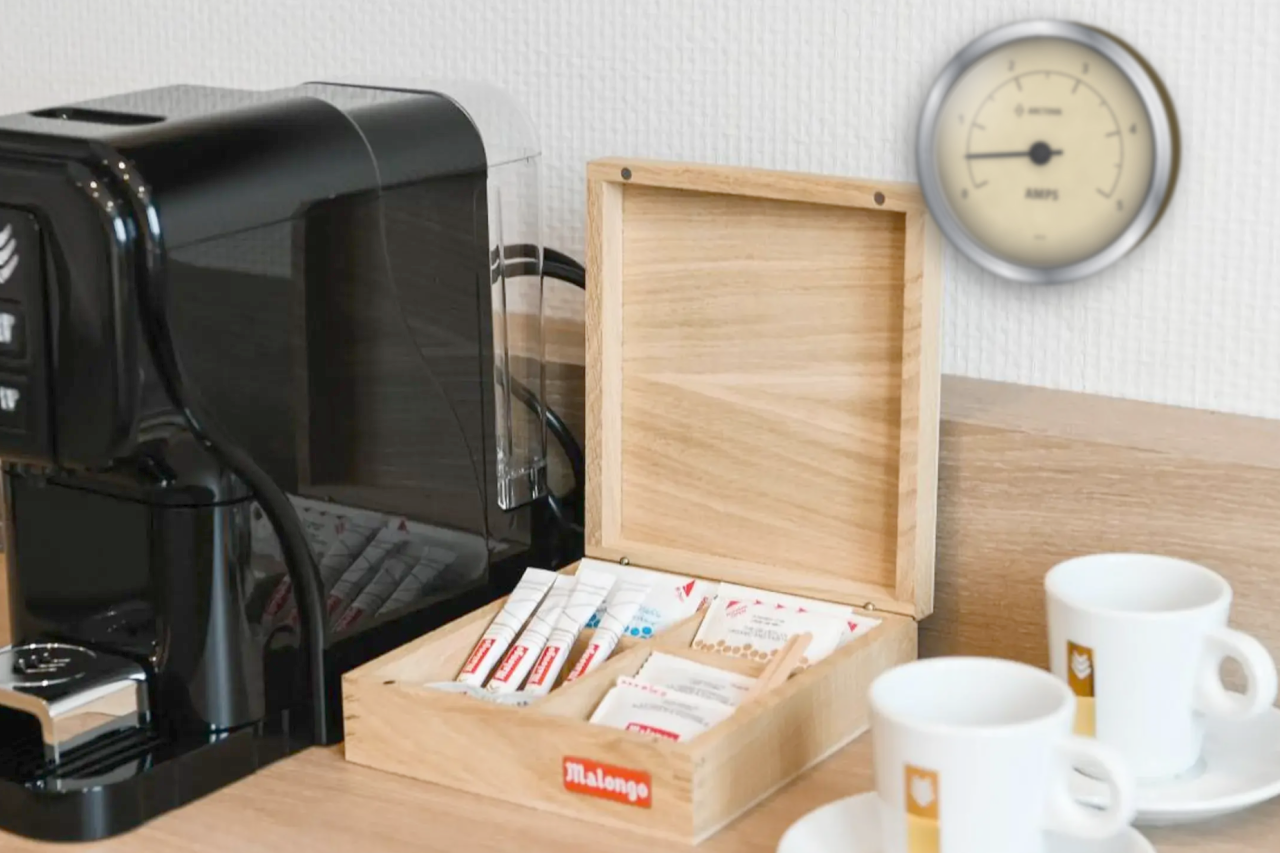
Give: 0.5 A
